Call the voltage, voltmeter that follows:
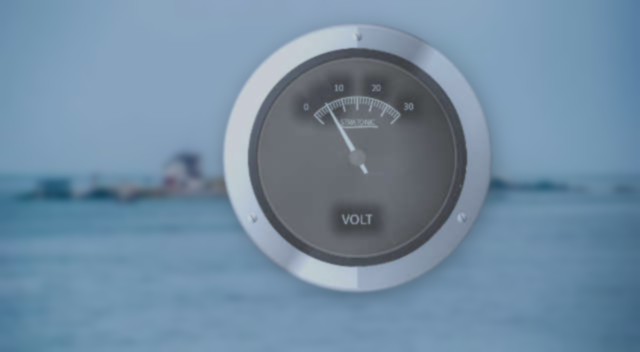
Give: 5 V
